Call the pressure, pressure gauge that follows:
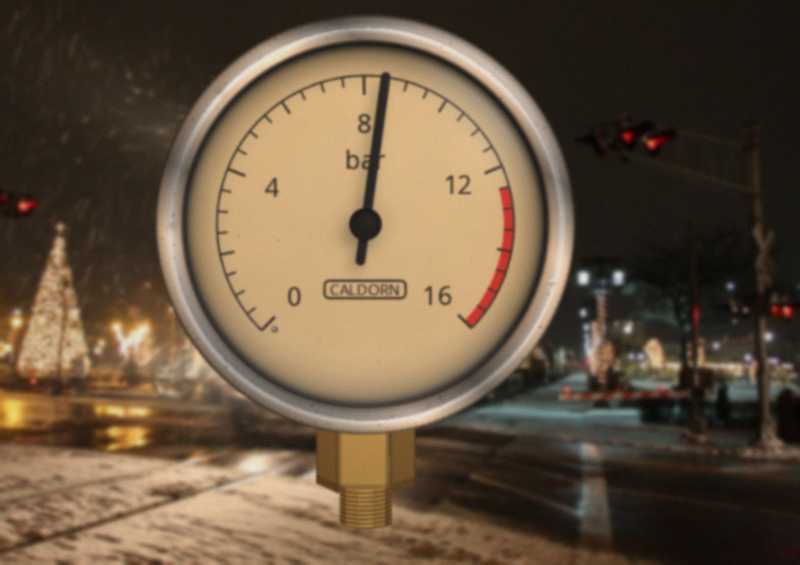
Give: 8.5 bar
